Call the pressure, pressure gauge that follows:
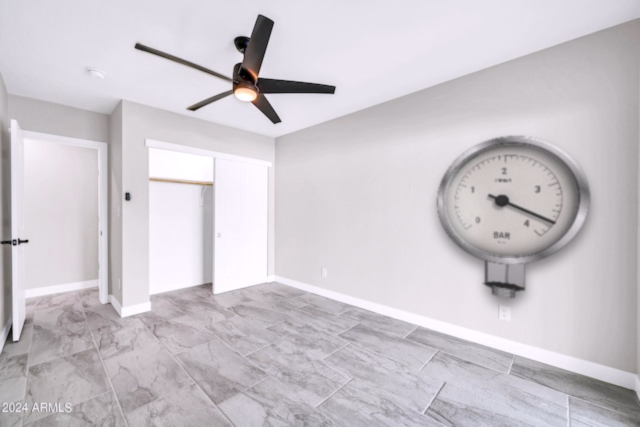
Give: 3.7 bar
